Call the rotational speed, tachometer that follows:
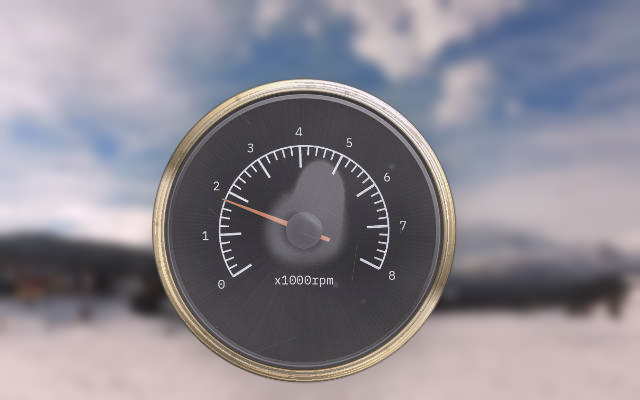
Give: 1800 rpm
